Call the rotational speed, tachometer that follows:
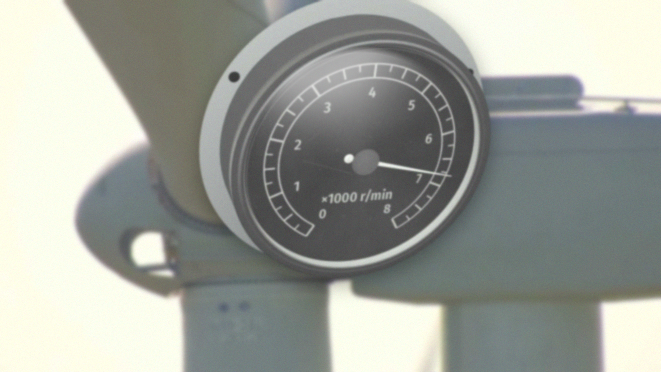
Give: 6750 rpm
